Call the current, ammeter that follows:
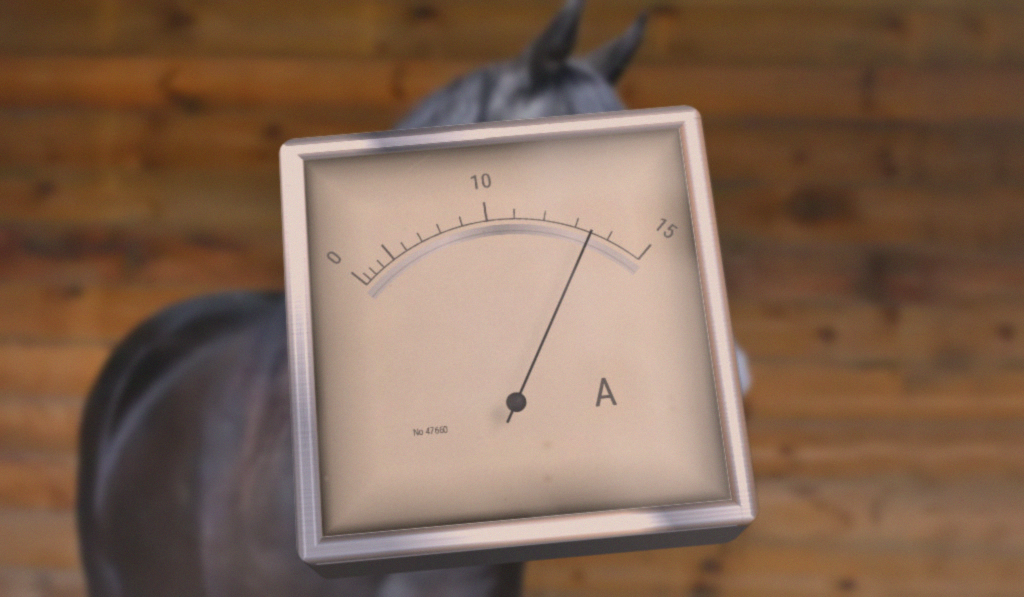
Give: 13.5 A
